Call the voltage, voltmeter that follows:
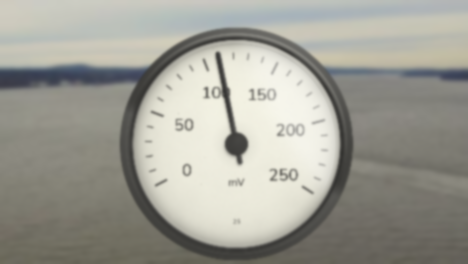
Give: 110 mV
